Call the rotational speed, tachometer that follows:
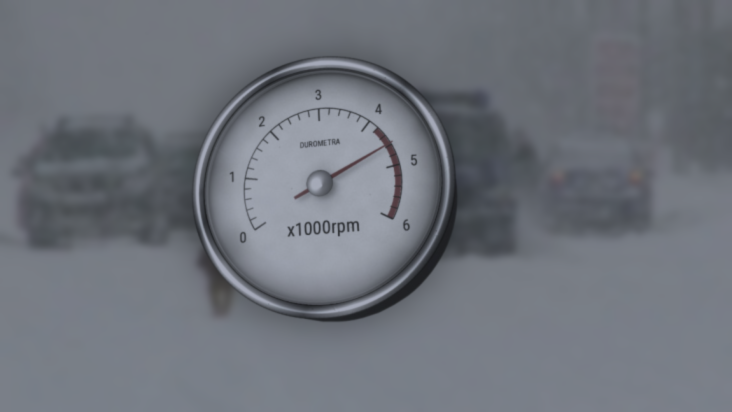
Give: 4600 rpm
